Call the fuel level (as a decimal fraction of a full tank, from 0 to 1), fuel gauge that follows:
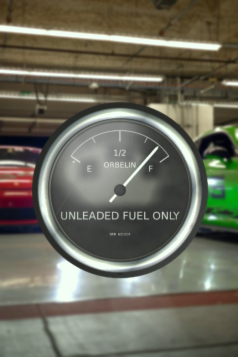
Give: 0.875
